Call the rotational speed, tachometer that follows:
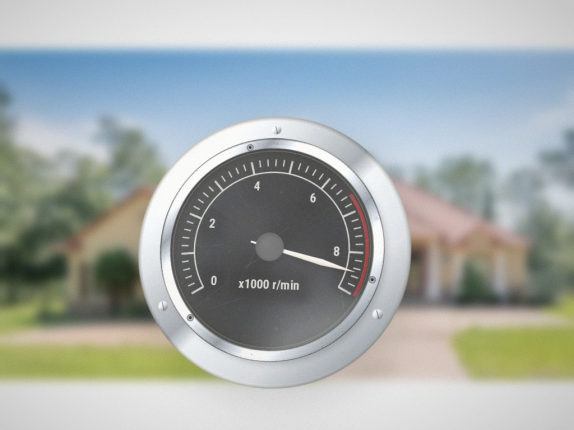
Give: 8500 rpm
